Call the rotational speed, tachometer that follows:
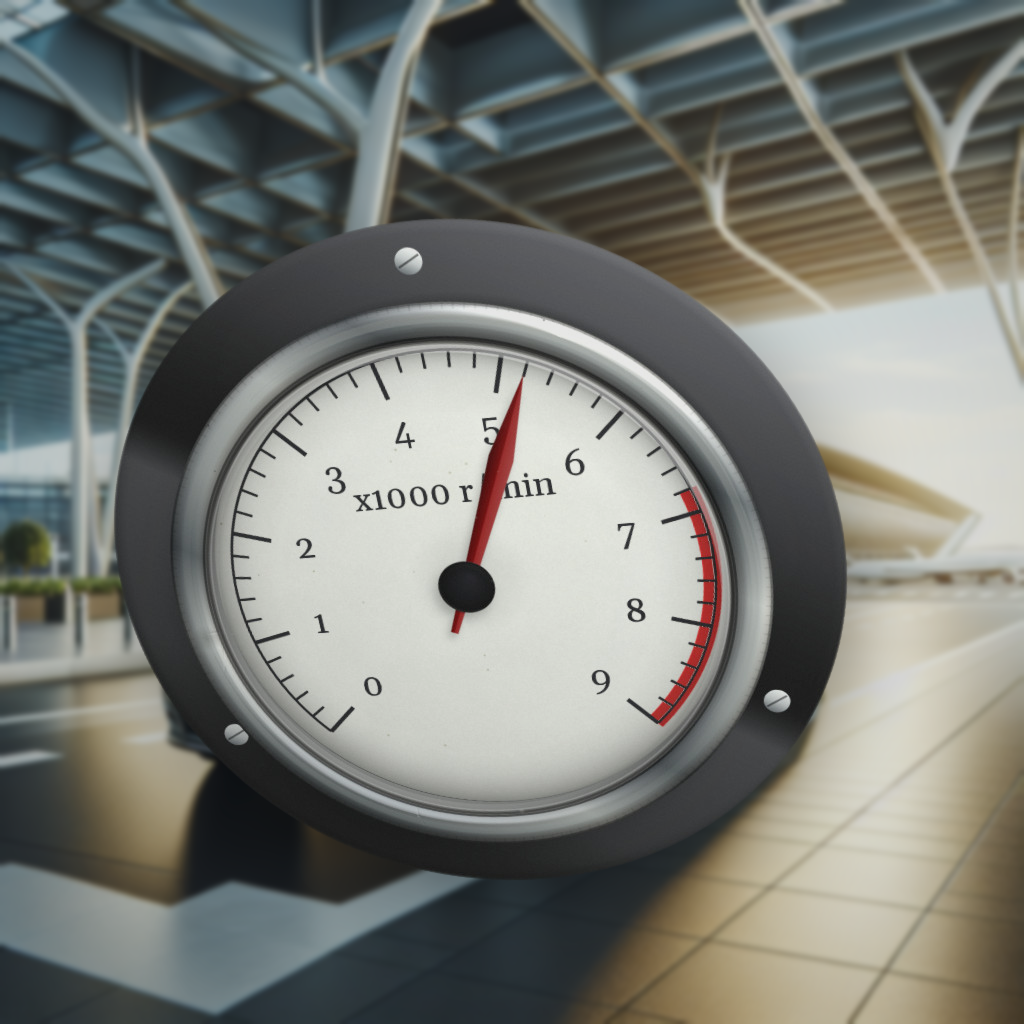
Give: 5200 rpm
